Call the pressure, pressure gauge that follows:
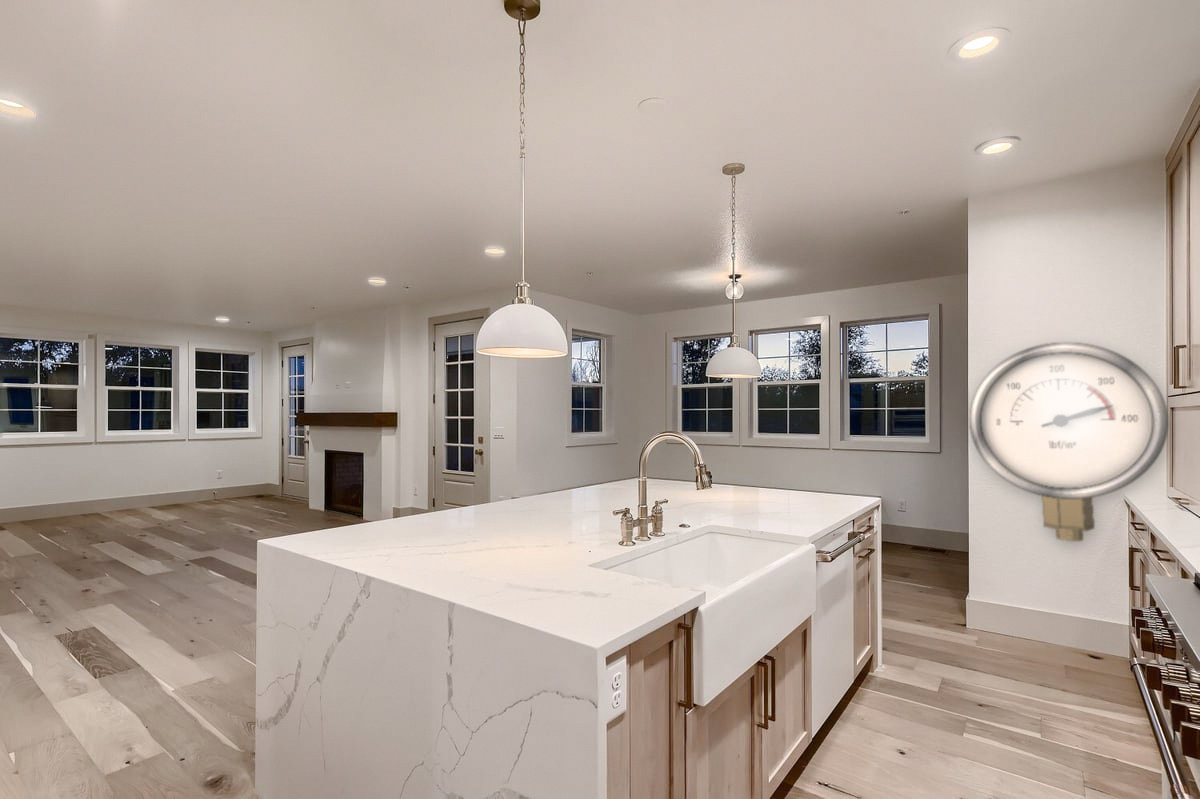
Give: 360 psi
